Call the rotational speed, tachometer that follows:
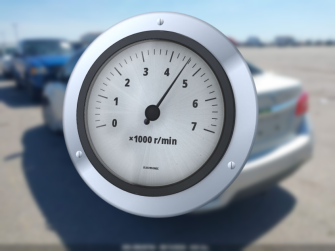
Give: 4600 rpm
